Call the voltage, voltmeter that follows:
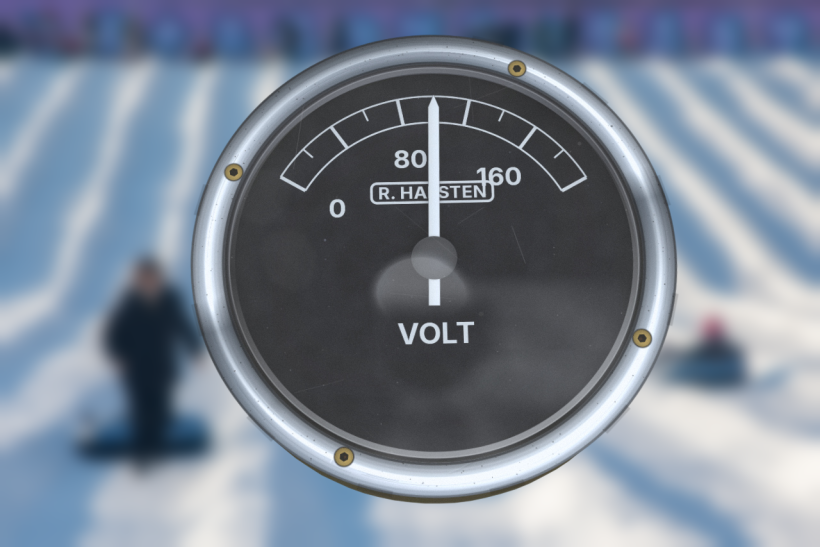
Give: 100 V
